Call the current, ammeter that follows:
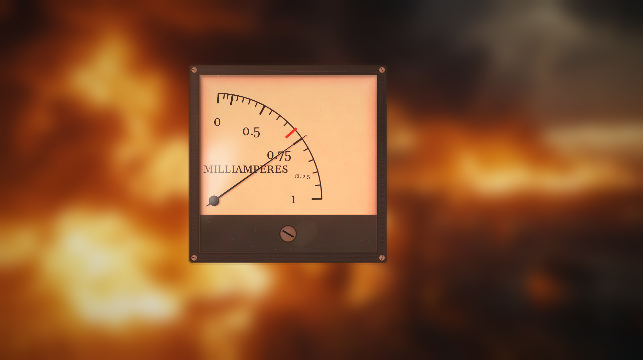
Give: 0.75 mA
